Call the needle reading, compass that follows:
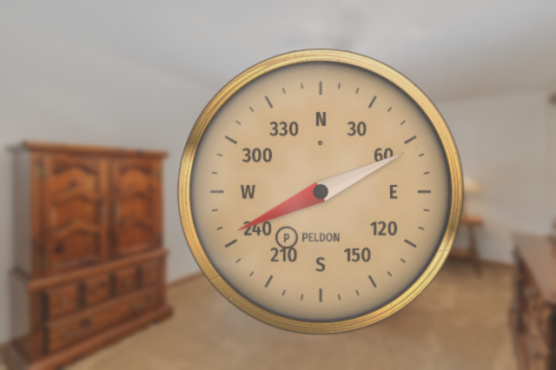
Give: 245 °
